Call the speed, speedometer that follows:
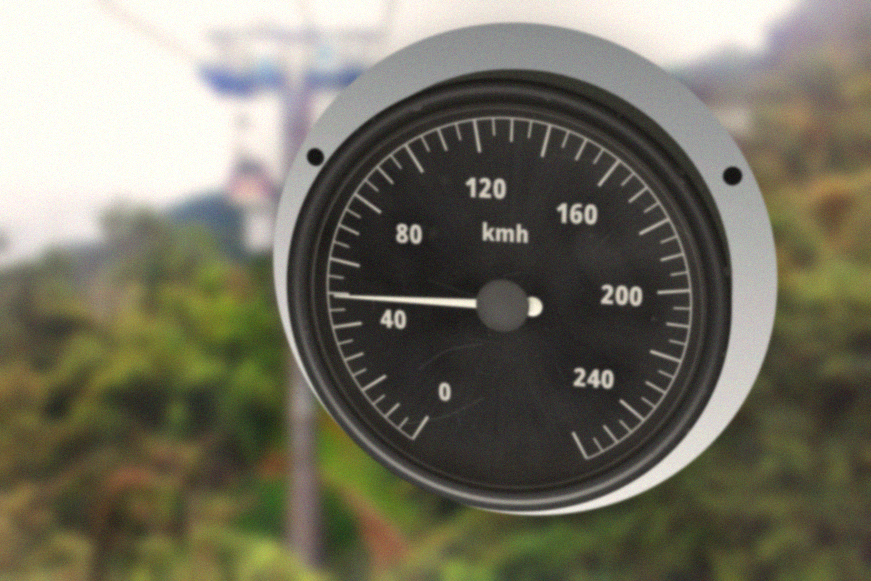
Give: 50 km/h
